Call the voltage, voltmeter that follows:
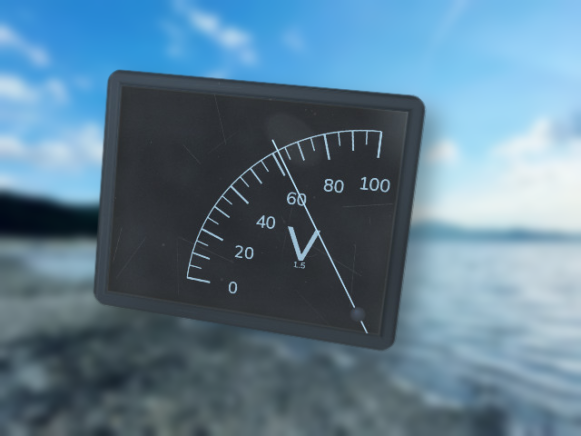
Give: 62.5 V
